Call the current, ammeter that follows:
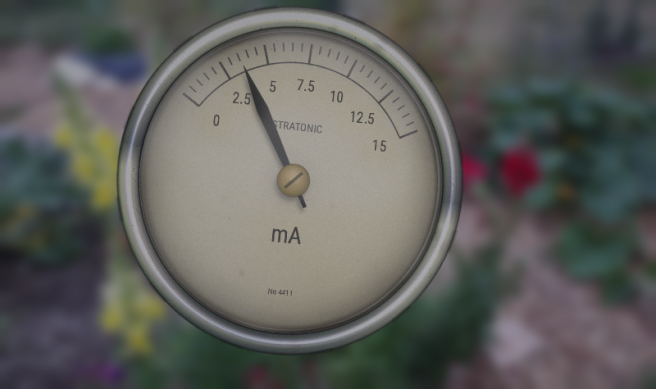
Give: 3.5 mA
